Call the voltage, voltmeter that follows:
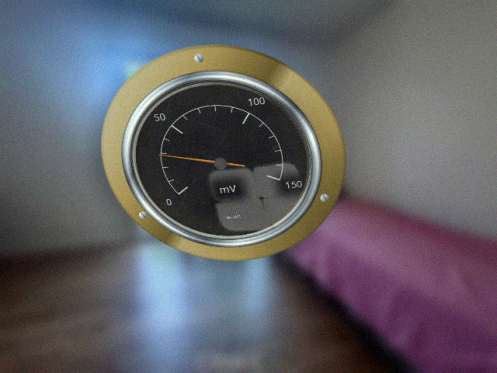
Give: 30 mV
